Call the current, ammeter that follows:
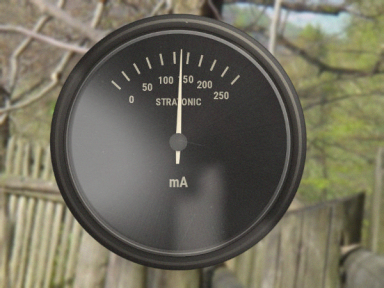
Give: 137.5 mA
